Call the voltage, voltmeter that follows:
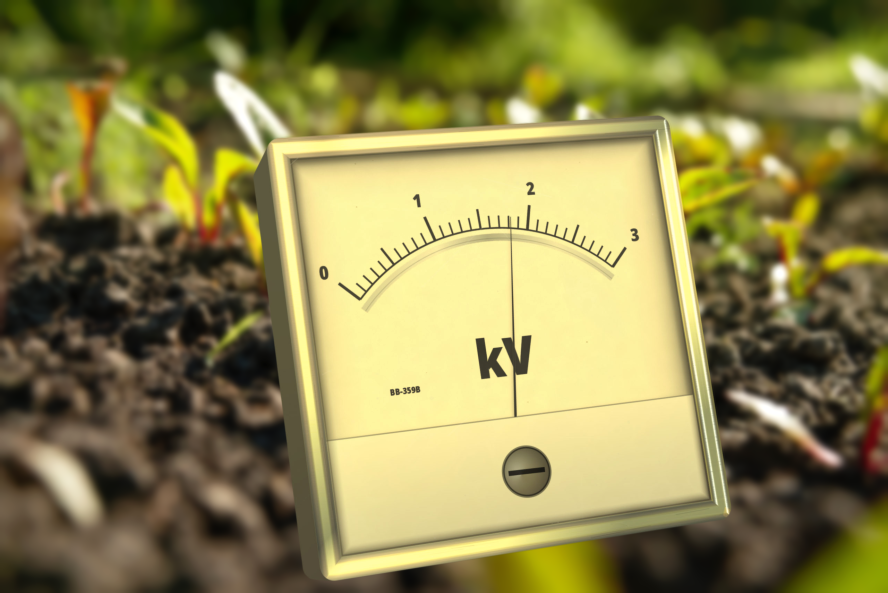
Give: 1.8 kV
